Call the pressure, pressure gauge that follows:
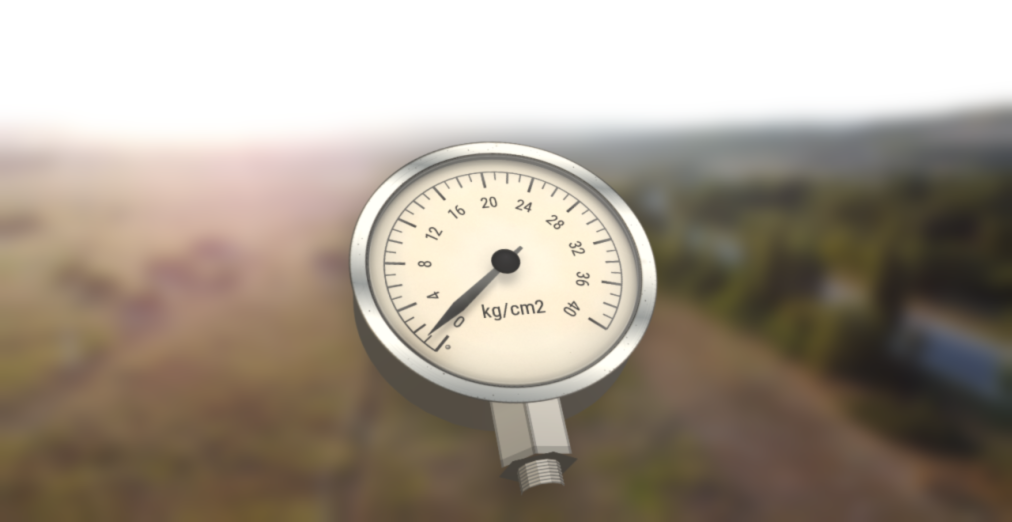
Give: 1 kg/cm²
